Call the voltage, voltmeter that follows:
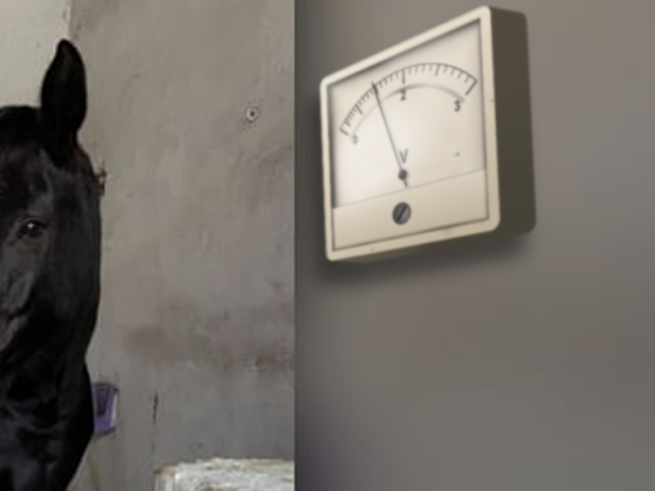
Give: 1.5 V
